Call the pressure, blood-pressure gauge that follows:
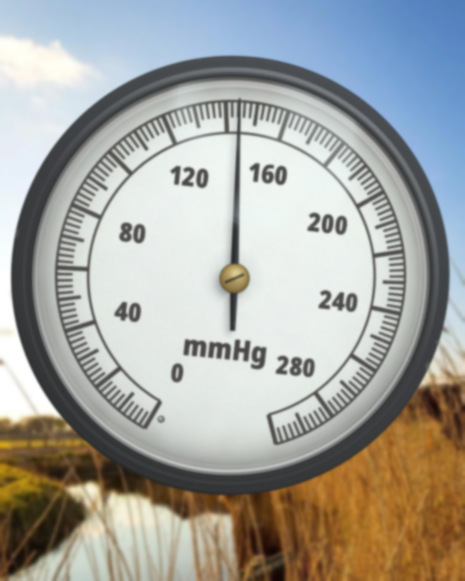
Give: 144 mmHg
